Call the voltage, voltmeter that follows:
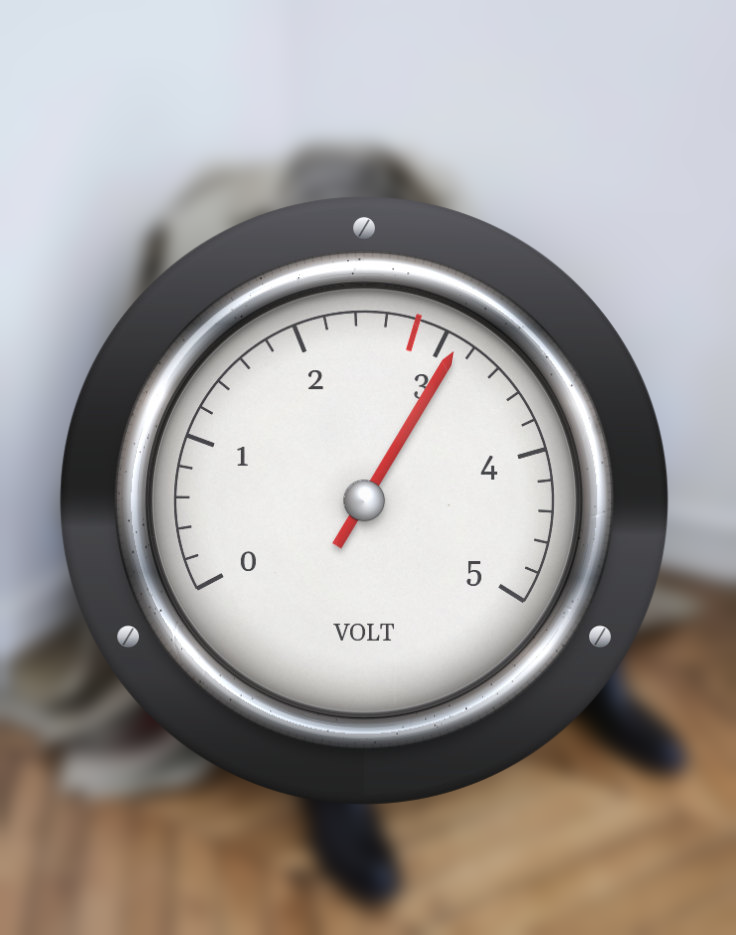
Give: 3.1 V
